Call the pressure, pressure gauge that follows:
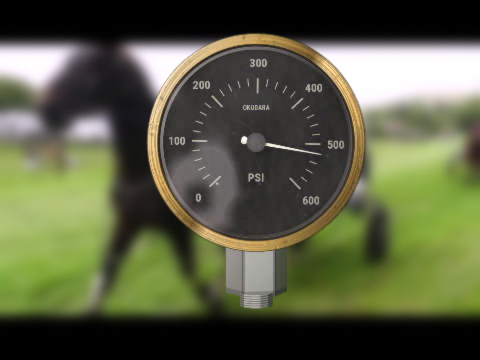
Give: 520 psi
